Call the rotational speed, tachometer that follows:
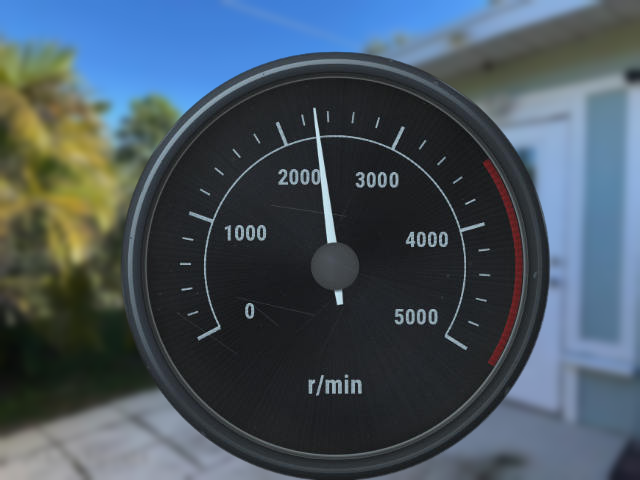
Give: 2300 rpm
